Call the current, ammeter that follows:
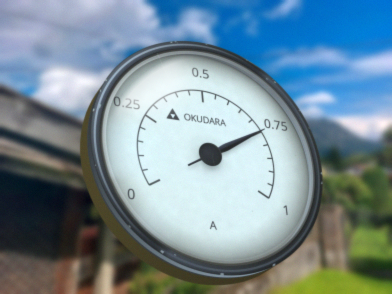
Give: 0.75 A
